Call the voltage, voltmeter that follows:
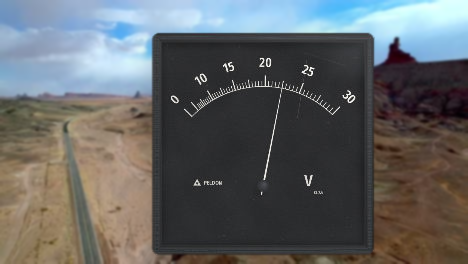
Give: 22.5 V
